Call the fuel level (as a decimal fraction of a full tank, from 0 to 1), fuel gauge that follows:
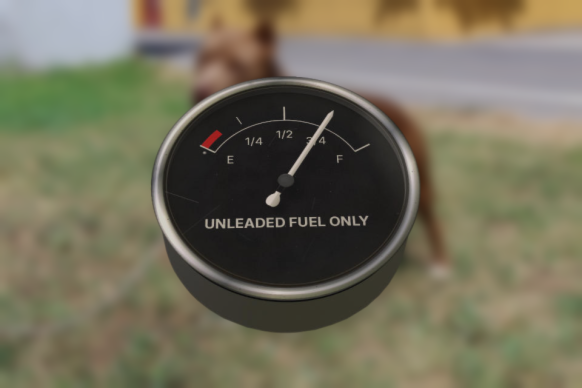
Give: 0.75
